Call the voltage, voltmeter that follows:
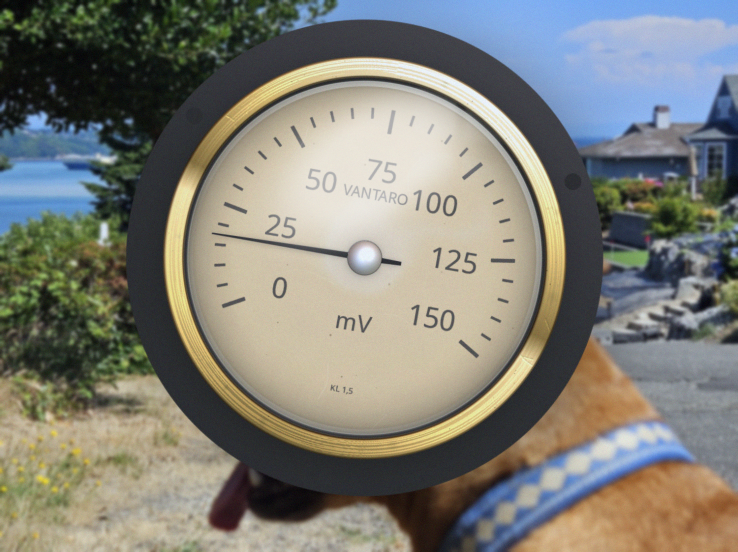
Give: 17.5 mV
